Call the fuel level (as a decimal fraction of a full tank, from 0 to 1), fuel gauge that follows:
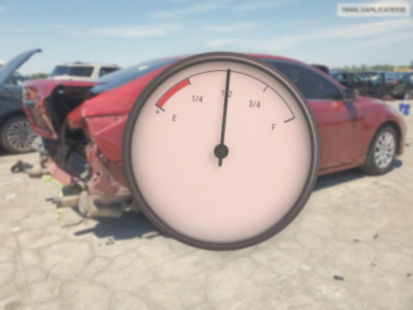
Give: 0.5
